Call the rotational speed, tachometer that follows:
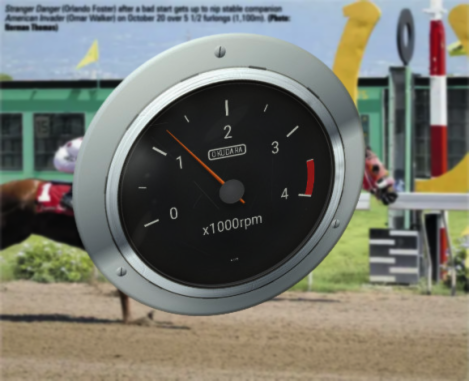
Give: 1250 rpm
